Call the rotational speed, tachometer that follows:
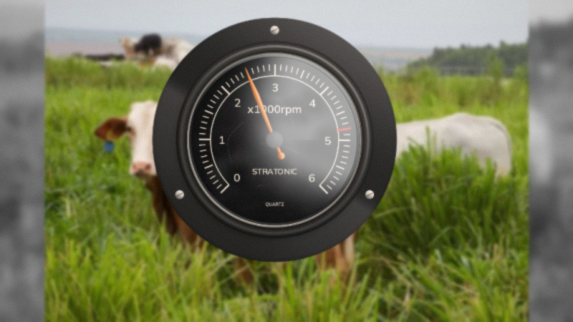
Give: 2500 rpm
